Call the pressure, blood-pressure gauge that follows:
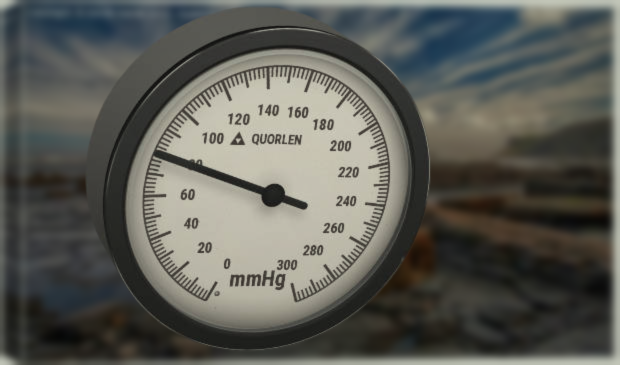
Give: 80 mmHg
